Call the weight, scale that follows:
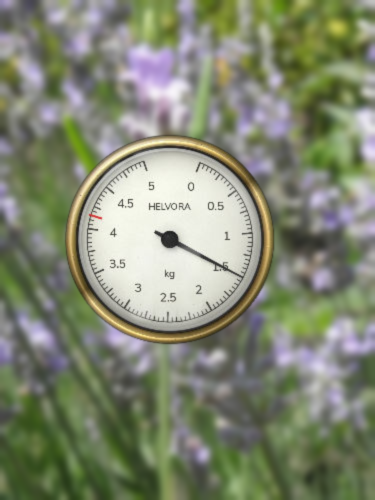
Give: 1.5 kg
